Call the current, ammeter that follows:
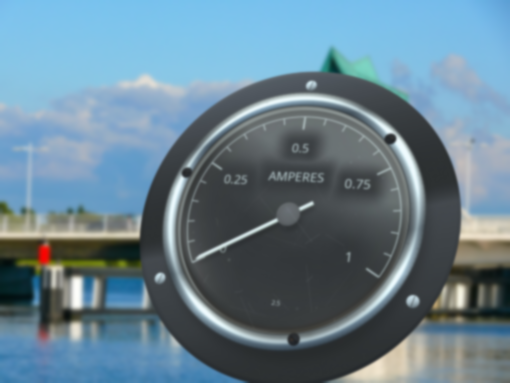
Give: 0 A
